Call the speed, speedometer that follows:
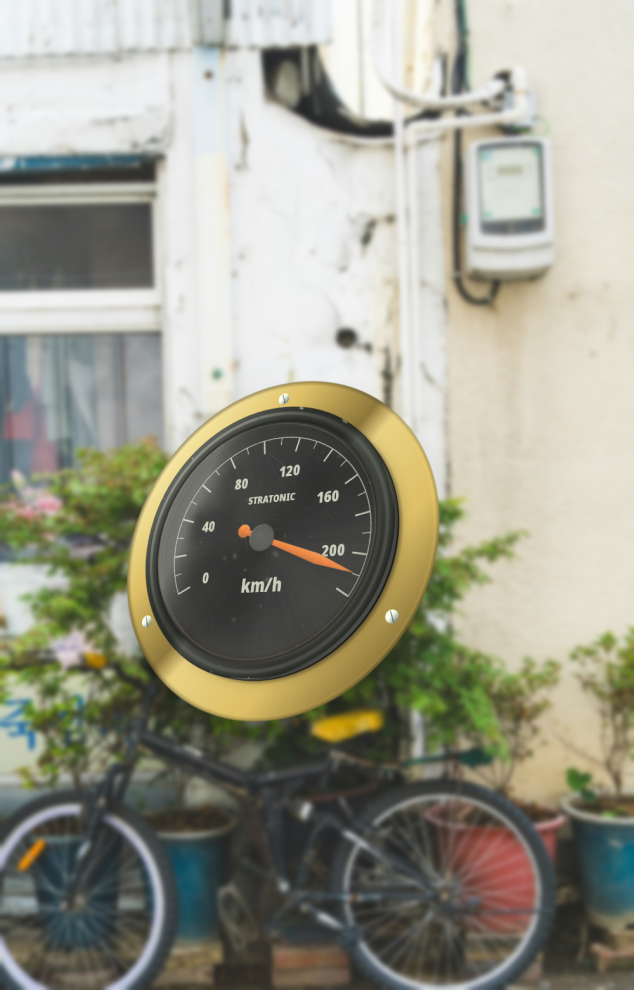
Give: 210 km/h
